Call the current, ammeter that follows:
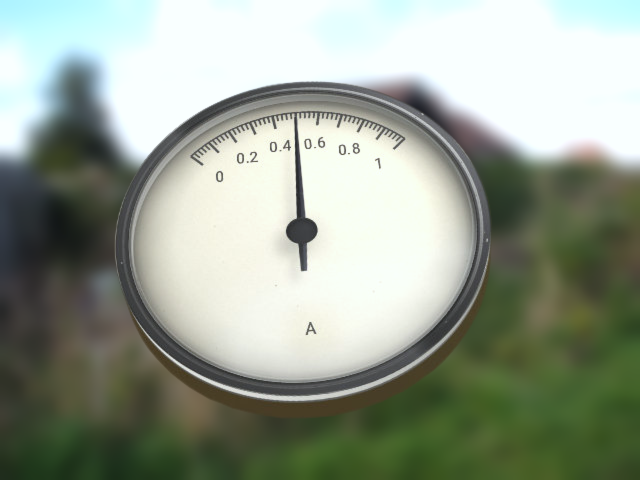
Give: 0.5 A
